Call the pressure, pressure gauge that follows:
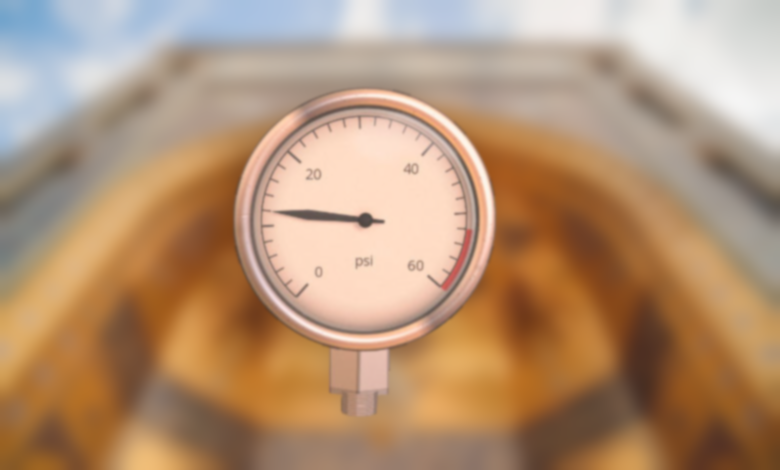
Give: 12 psi
